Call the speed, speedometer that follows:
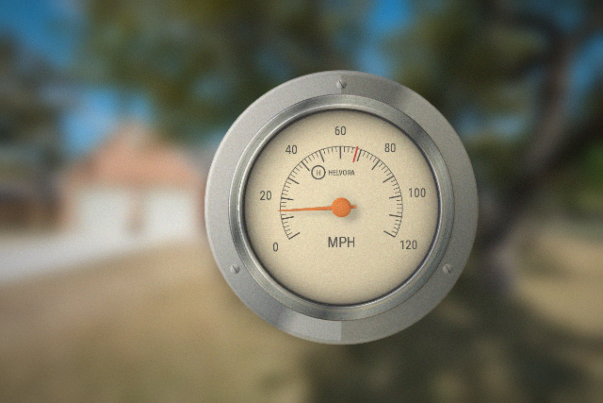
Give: 14 mph
